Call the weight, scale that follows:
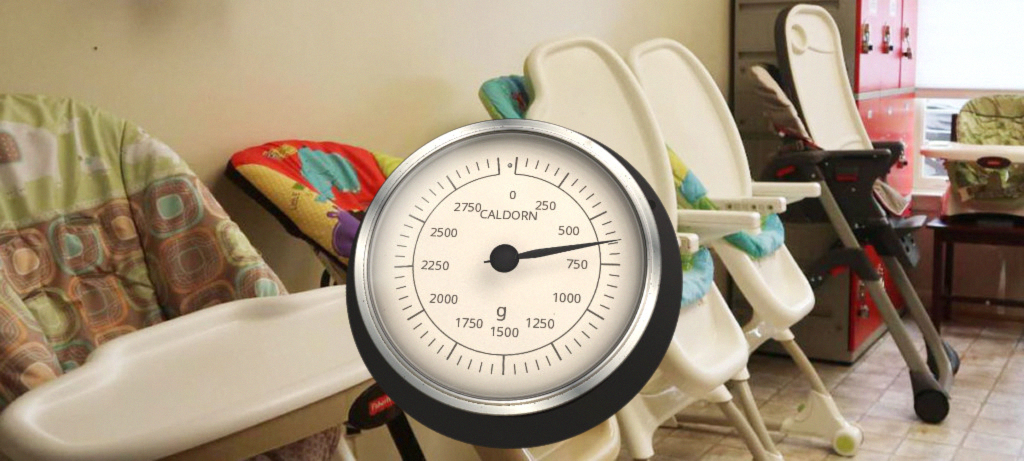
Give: 650 g
